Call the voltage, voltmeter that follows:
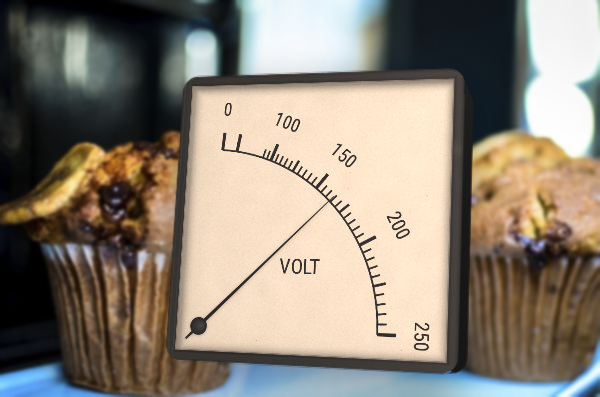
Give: 165 V
